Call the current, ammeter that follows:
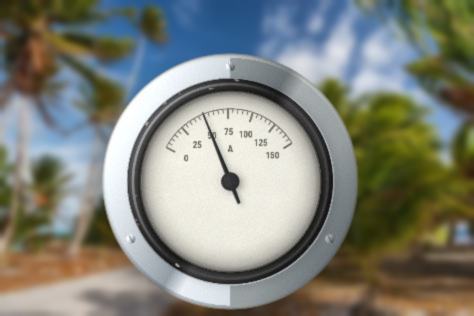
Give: 50 A
